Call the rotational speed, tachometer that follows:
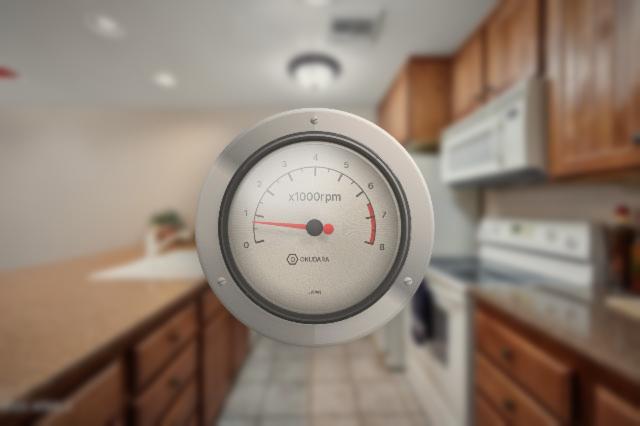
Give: 750 rpm
